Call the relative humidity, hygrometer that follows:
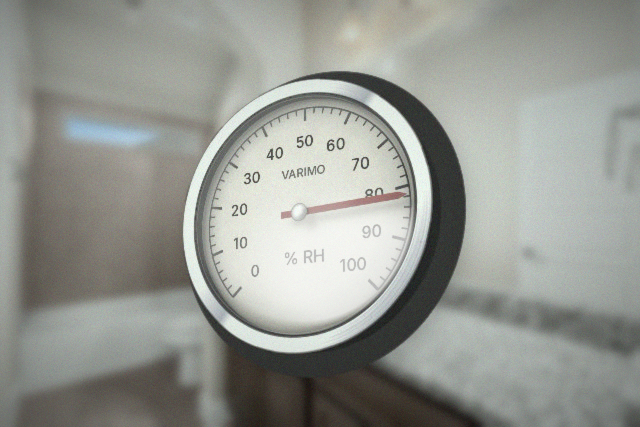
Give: 82 %
